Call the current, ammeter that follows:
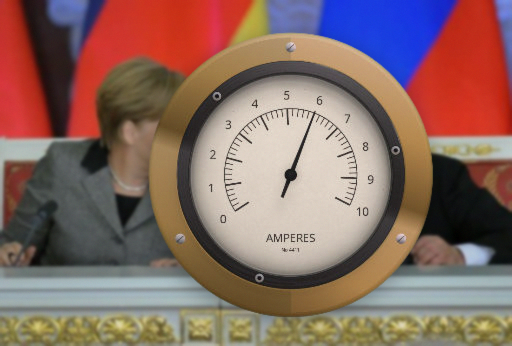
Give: 6 A
